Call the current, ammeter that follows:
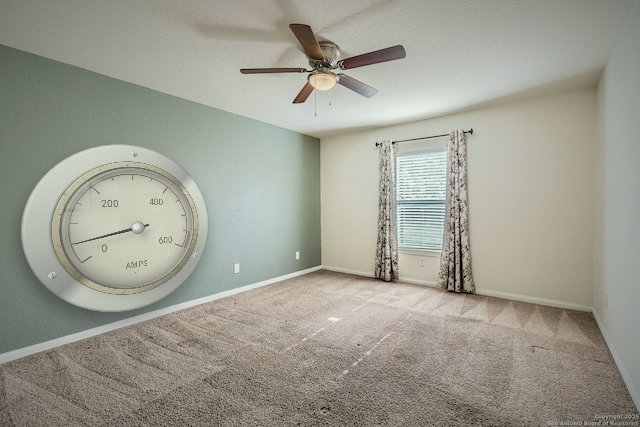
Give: 50 A
